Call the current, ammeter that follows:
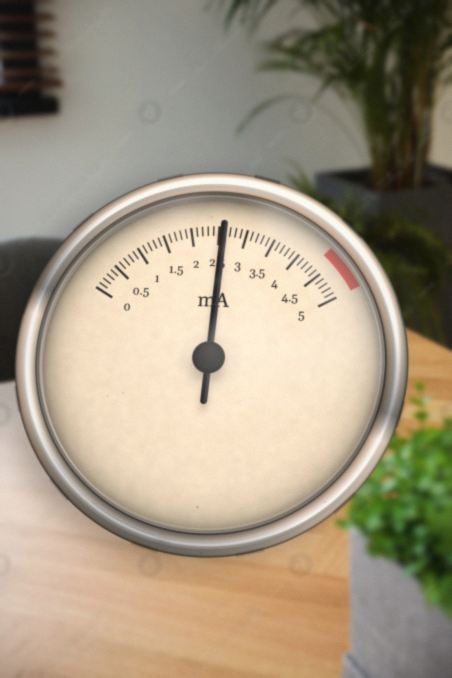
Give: 2.6 mA
